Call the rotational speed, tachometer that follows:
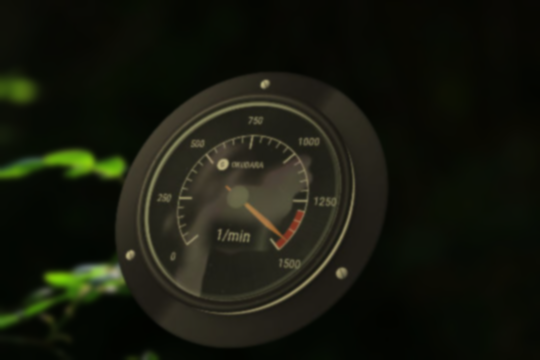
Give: 1450 rpm
